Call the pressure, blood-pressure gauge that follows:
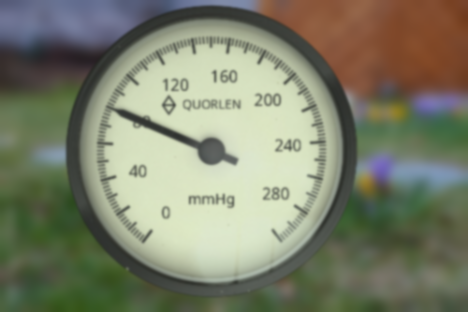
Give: 80 mmHg
